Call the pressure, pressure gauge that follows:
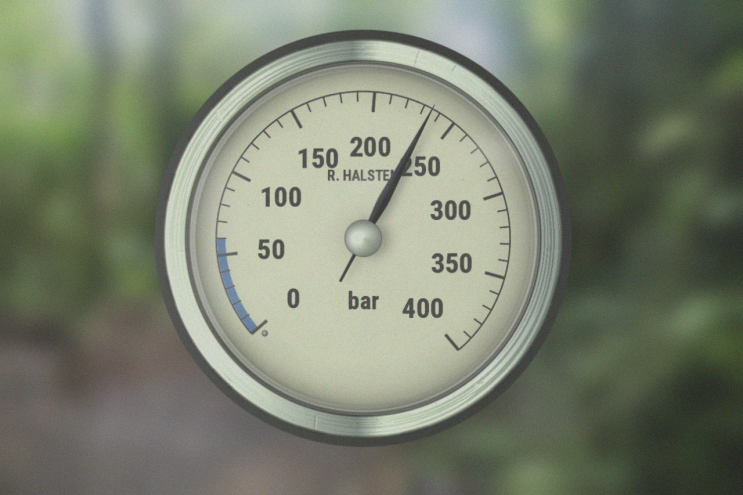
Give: 235 bar
